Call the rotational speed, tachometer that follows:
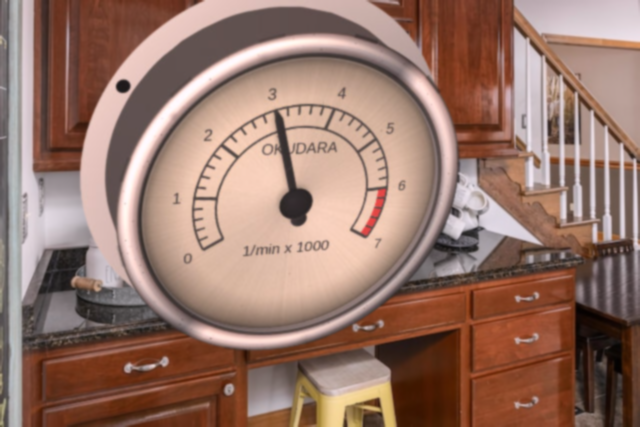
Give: 3000 rpm
